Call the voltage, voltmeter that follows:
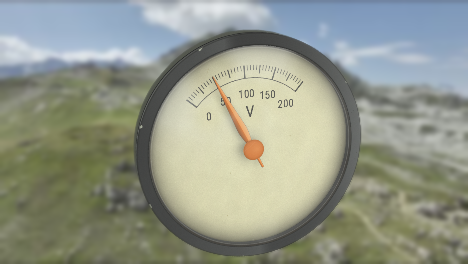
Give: 50 V
